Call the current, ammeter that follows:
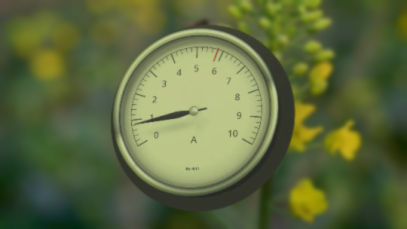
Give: 0.8 A
